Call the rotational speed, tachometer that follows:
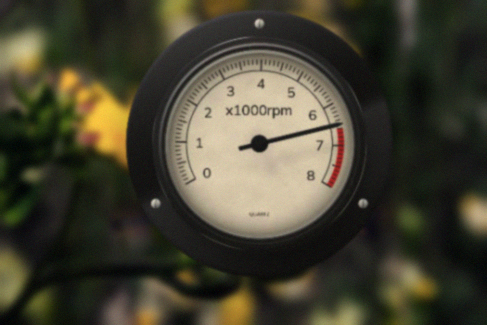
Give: 6500 rpm
